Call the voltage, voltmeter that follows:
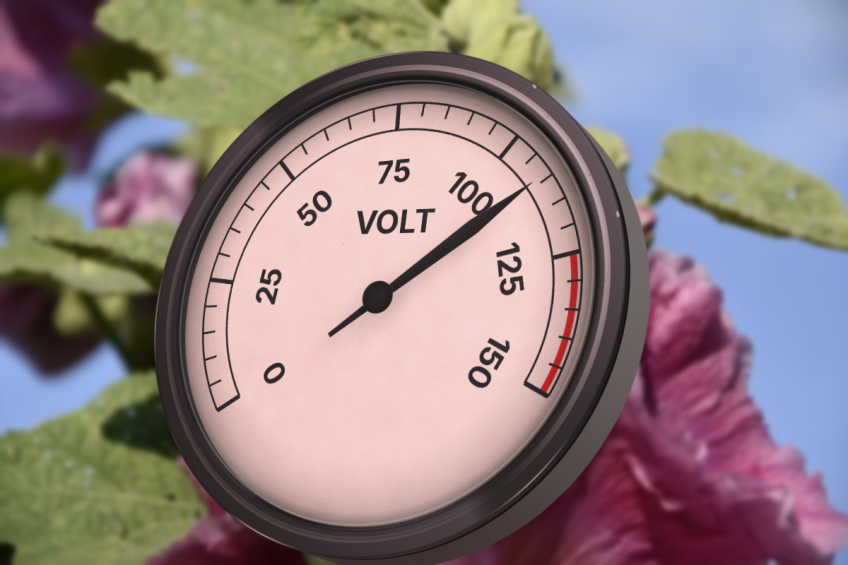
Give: 110 V
